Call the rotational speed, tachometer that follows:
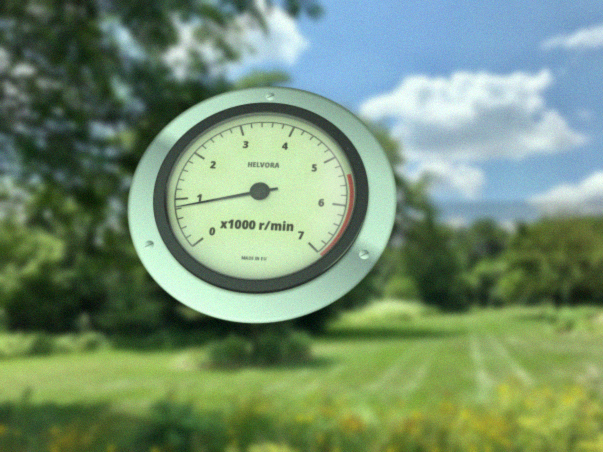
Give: 800 rpm
